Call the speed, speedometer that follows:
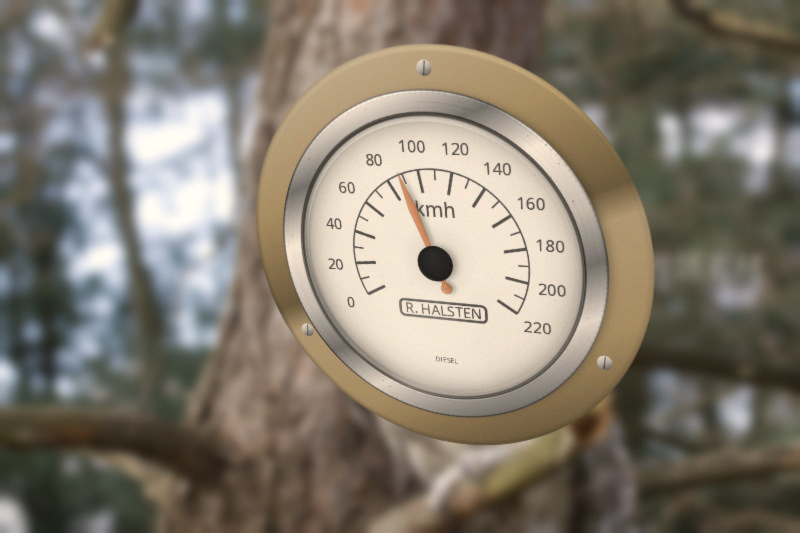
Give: 90 km/h
